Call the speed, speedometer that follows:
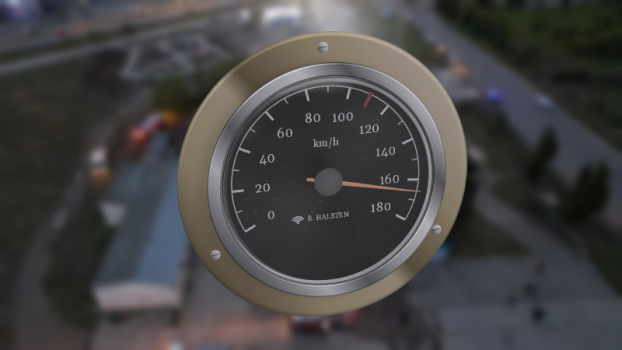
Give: 165 km/h
